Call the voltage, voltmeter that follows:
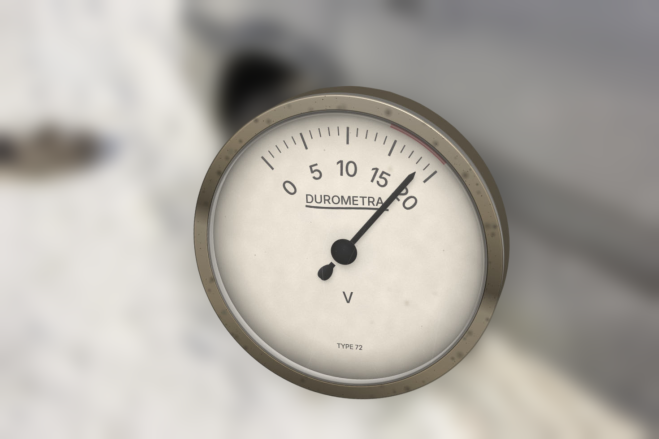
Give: 18.5 V
